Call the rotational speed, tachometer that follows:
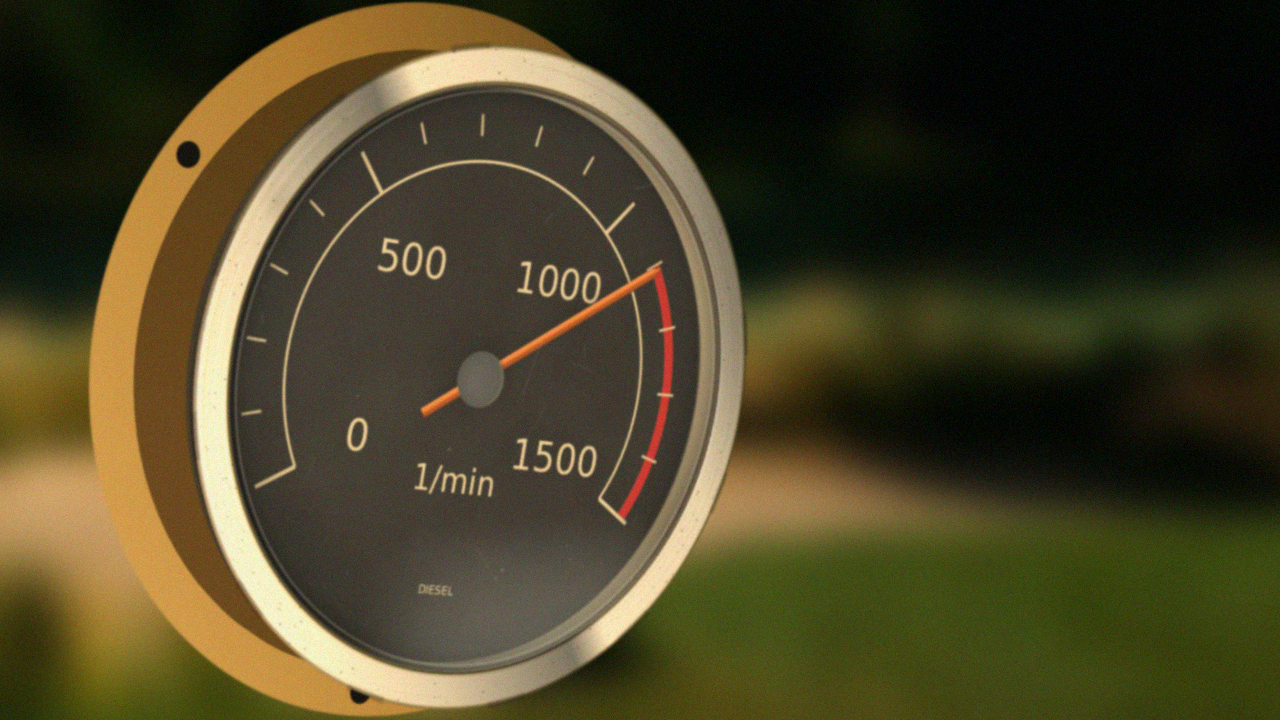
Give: 1100 rpm
